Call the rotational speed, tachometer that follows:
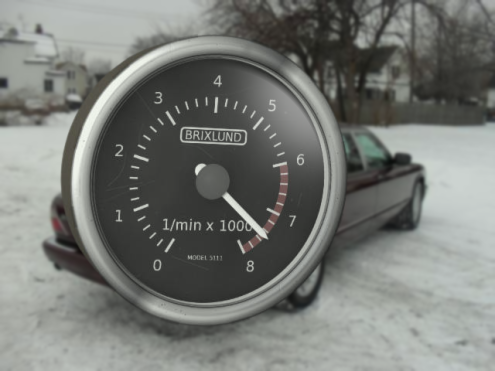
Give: 7500 rpm
